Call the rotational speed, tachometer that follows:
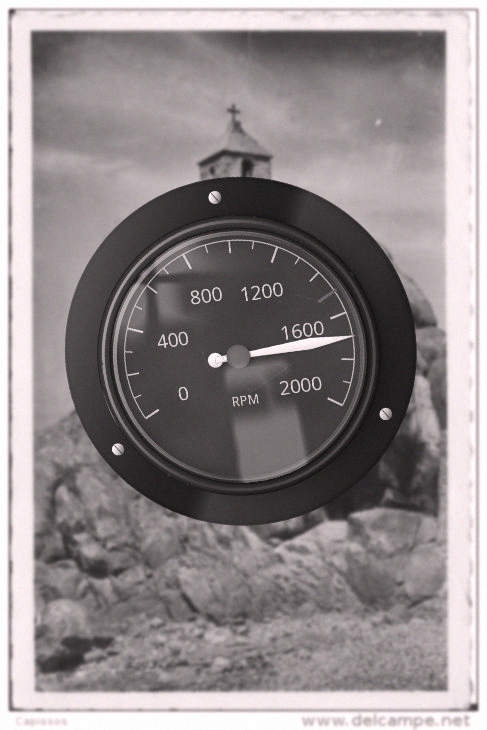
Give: 1700 rpm
